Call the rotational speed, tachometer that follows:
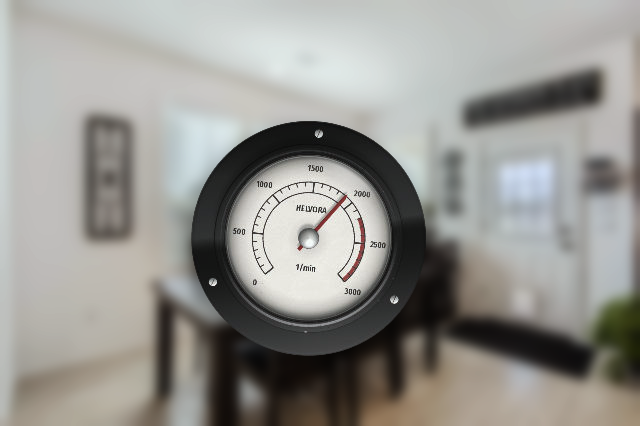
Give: 1900 rpm
